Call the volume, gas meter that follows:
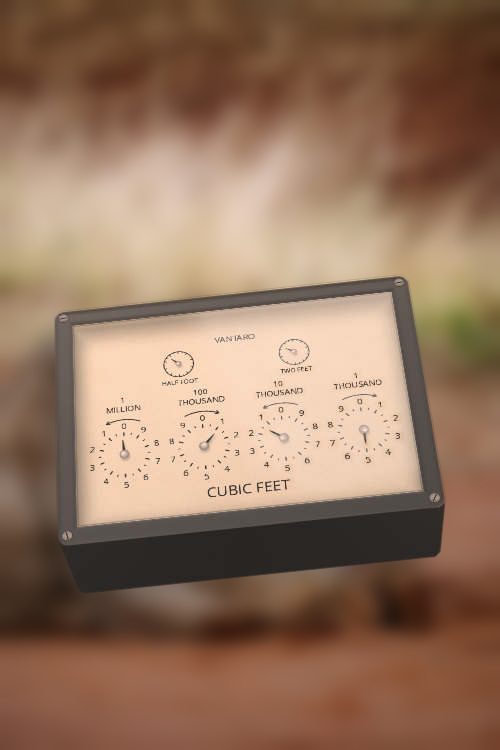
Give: 11500 ft³
